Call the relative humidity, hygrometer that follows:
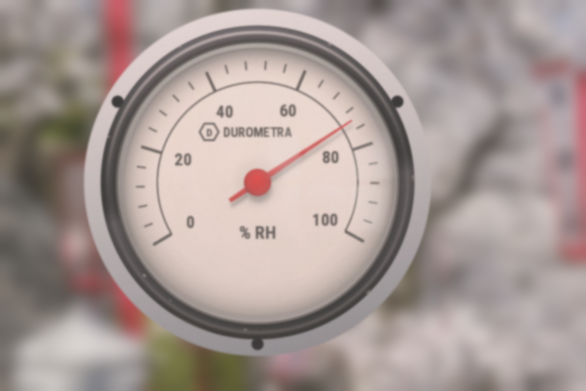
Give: 74 %
